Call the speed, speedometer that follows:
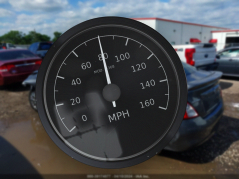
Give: 80 mph
